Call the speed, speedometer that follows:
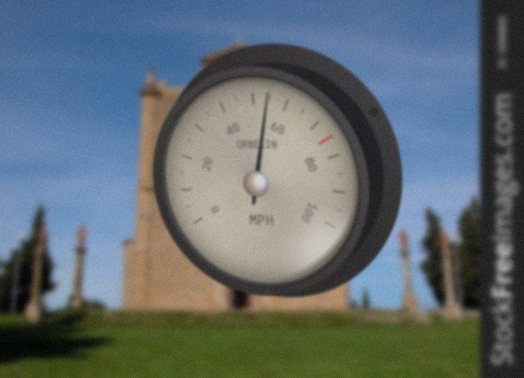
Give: 55 mph
